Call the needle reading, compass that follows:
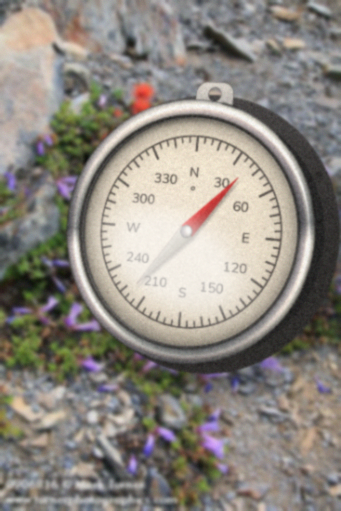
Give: 40 °
